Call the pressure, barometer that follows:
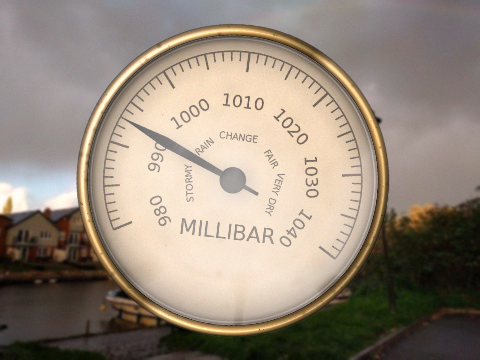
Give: 993 mbar
